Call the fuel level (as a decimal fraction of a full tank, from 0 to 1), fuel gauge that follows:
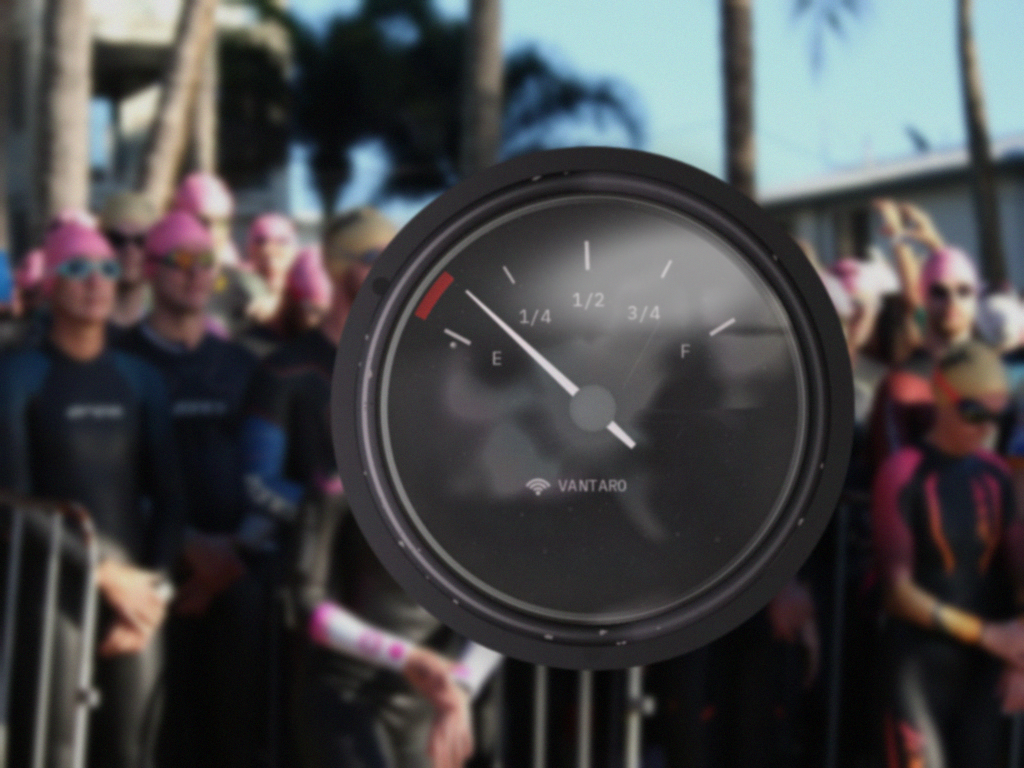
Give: 0.125
